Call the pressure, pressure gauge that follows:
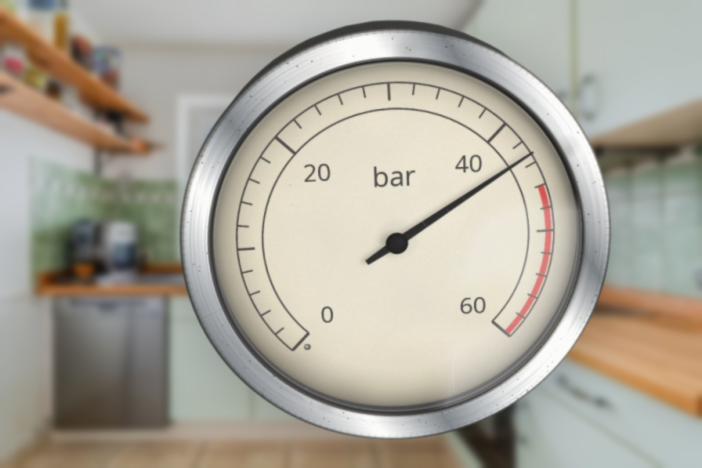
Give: 43 bar
